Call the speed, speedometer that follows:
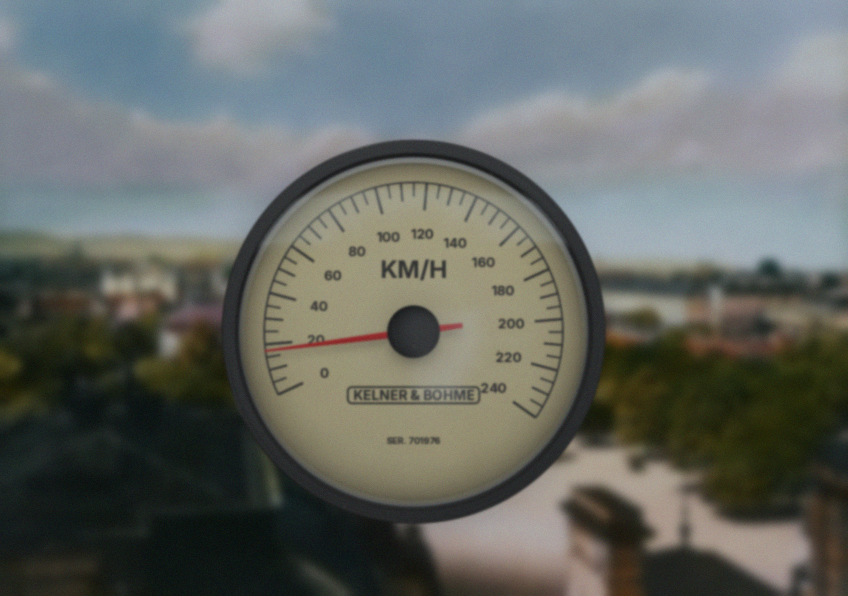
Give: 17.5 km/h
